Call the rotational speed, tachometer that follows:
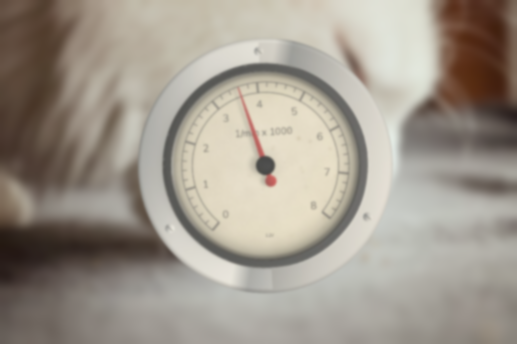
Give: 3600 rpm
